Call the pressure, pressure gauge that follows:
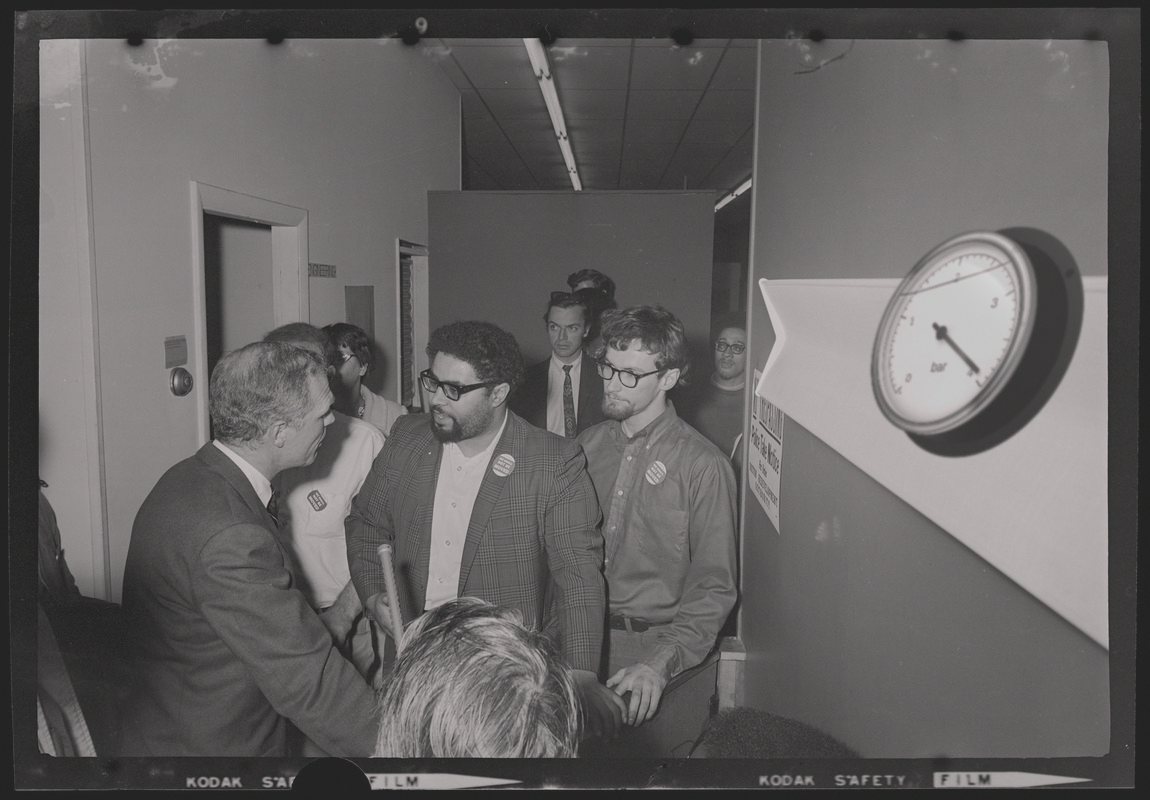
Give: 3.9 bar
